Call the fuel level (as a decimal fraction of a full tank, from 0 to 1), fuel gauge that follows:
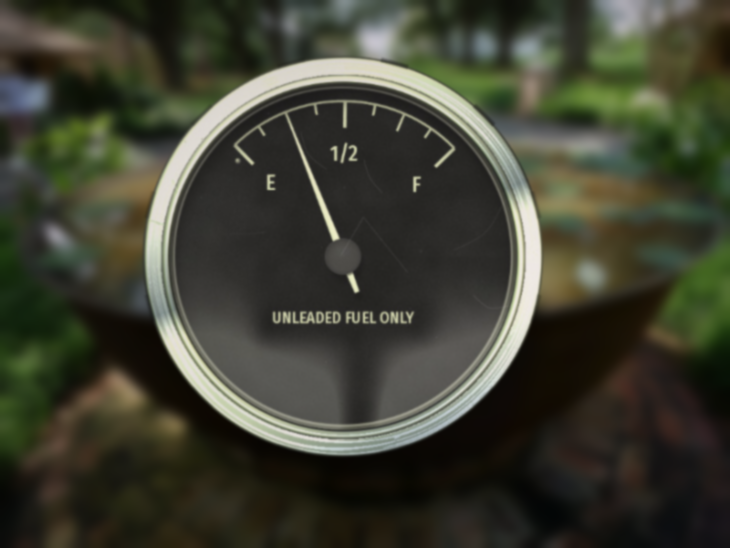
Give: 0.25
